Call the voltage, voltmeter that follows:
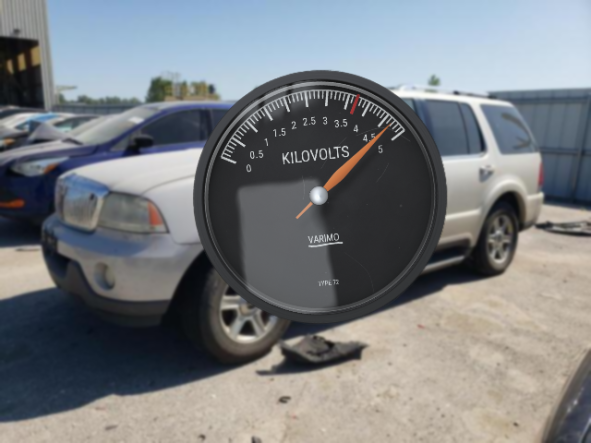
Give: 4.7 kV
